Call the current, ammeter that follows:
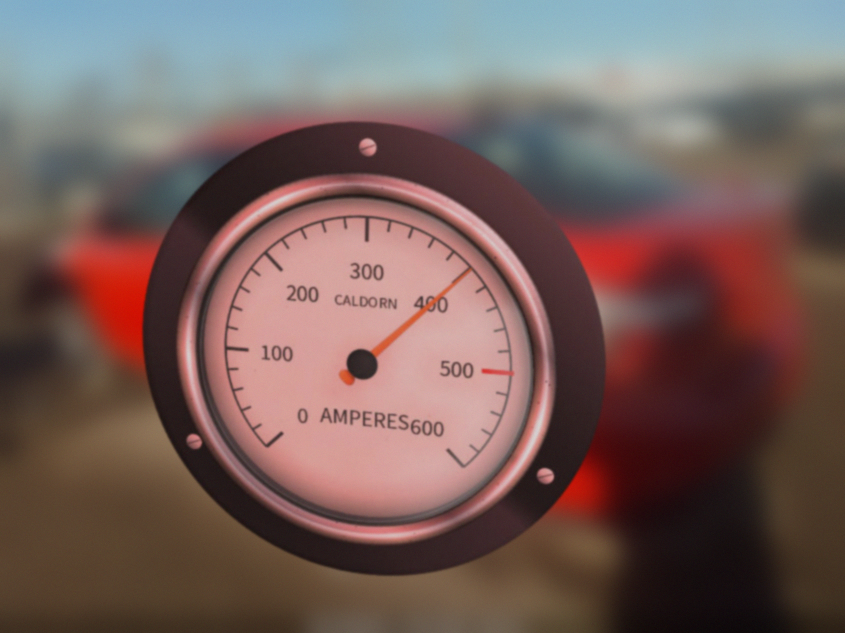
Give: 400 A
